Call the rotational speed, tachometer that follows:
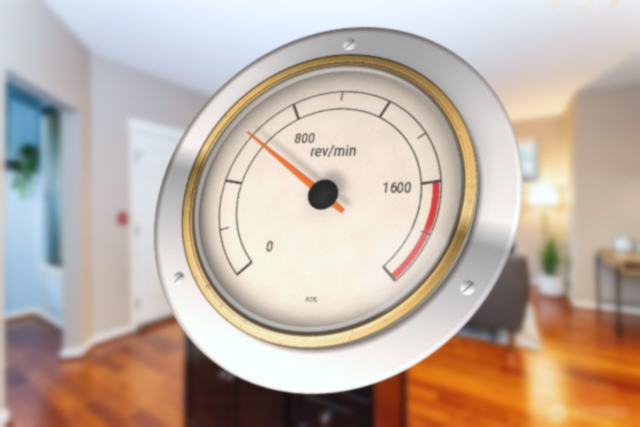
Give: 600 rpm
